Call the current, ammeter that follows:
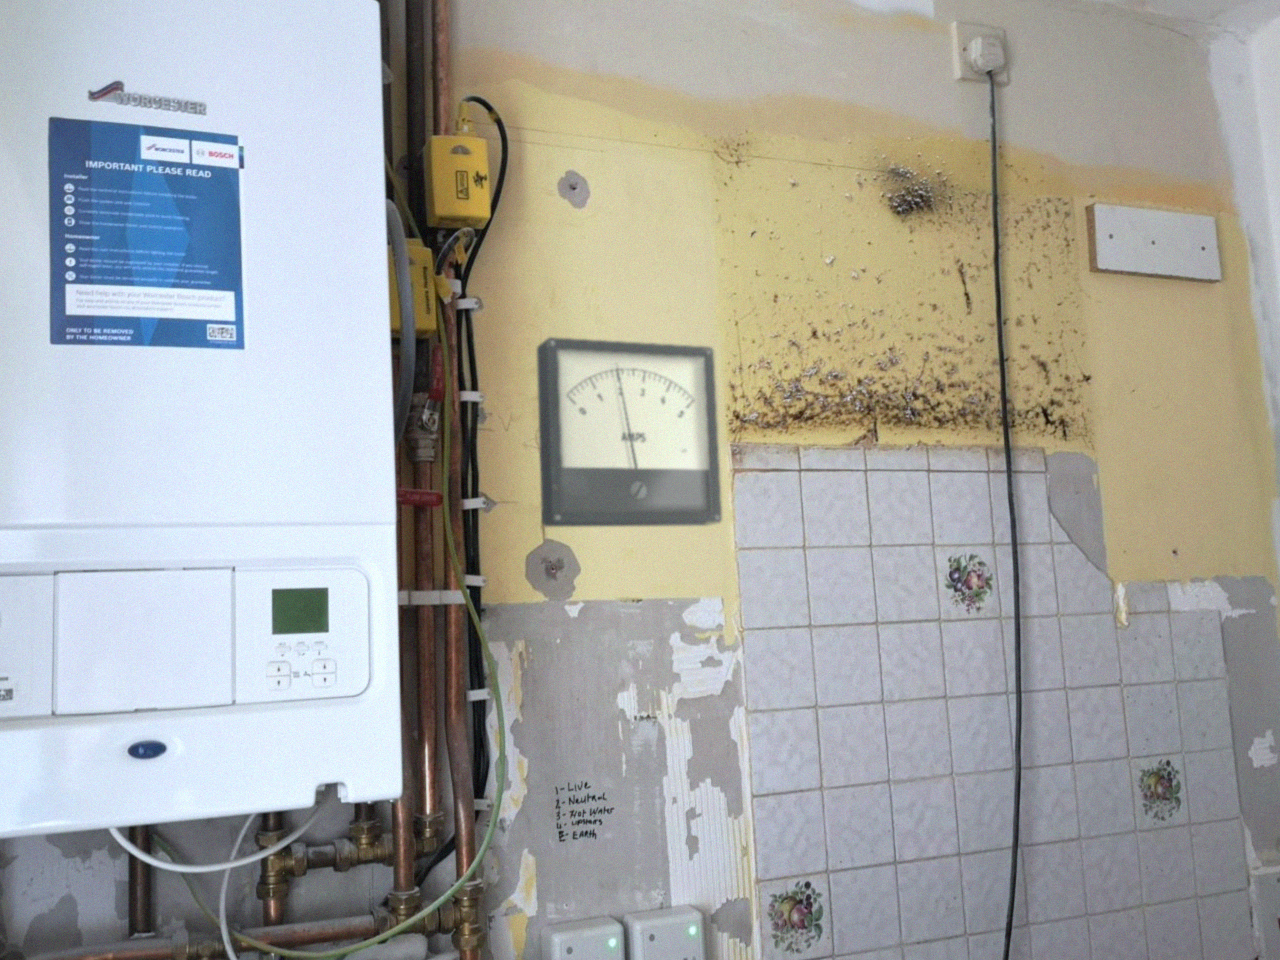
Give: 2 A
